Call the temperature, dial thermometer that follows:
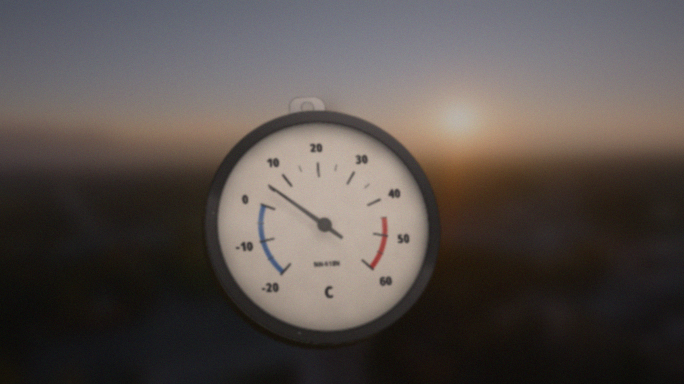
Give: 5 °C
